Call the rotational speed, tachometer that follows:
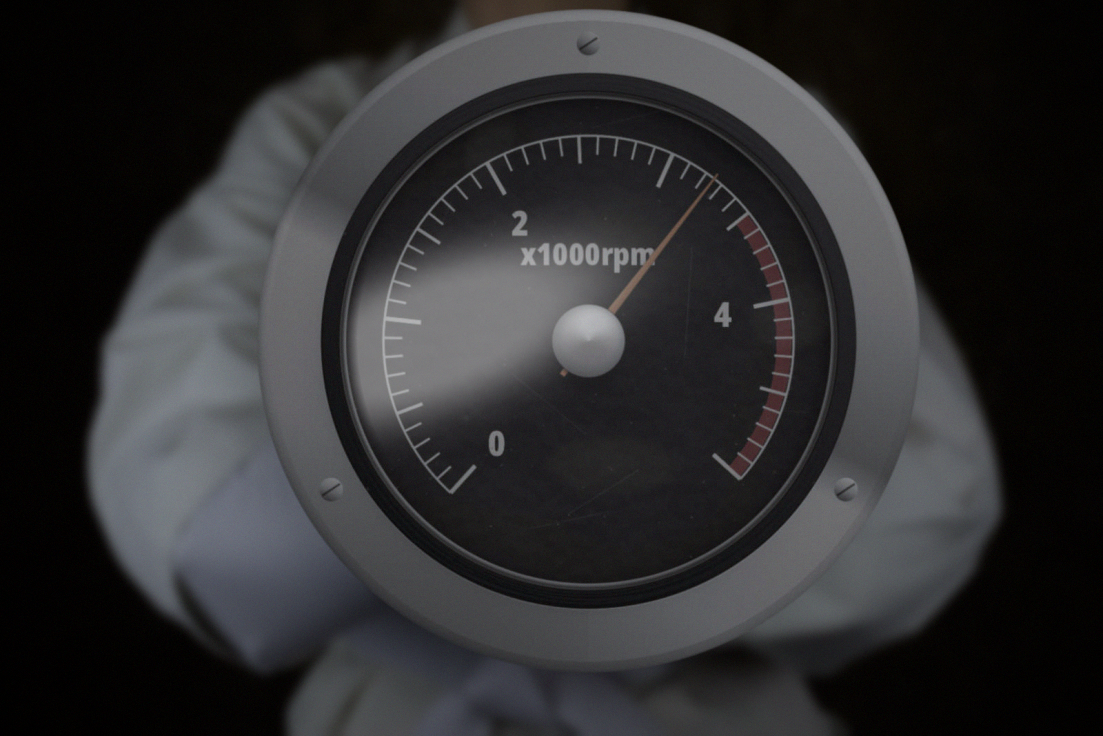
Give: 3250 rpm
